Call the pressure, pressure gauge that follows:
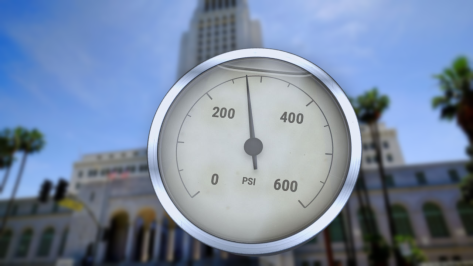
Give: 275 psi
